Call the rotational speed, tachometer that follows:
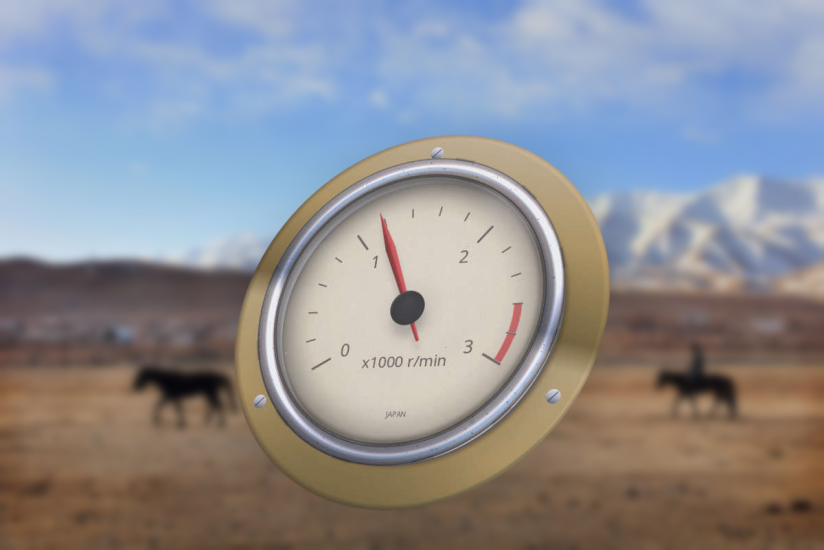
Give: 1200 rpm
